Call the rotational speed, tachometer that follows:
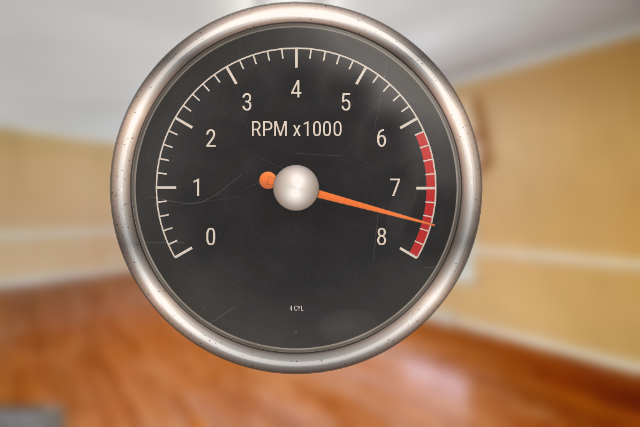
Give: 7500 rpm
